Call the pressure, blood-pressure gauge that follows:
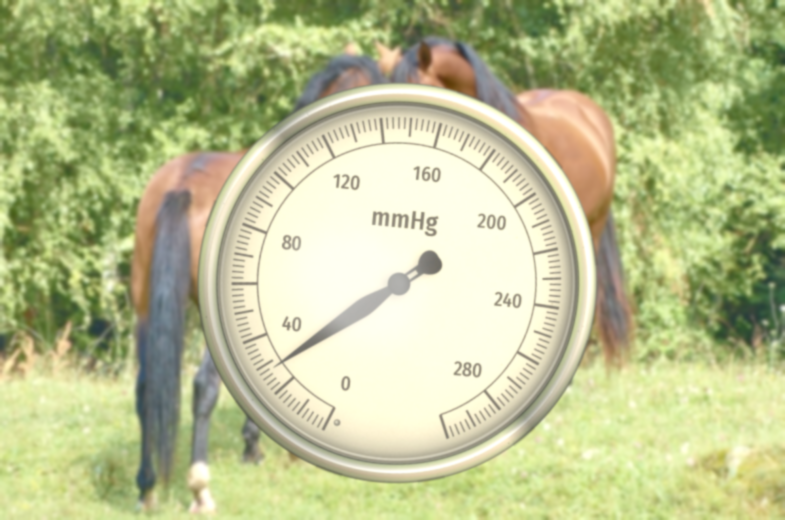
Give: 28 mmHg
